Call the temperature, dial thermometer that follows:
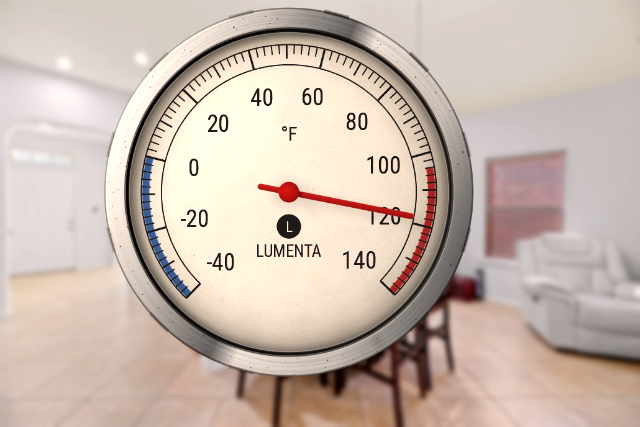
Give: 118 °F
